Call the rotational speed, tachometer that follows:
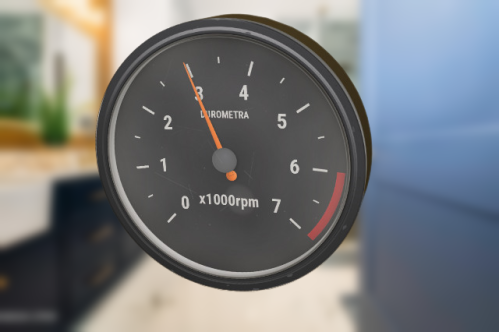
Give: 3000 rpm
